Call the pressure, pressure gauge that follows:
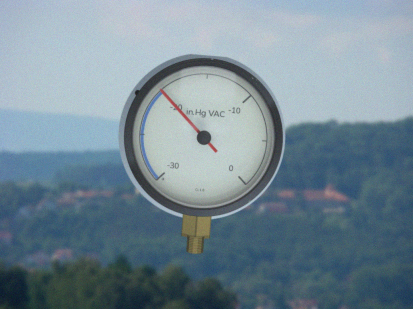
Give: -20 inHg
